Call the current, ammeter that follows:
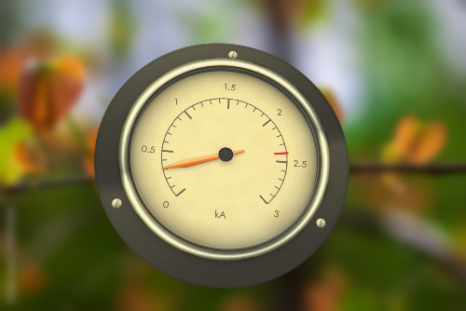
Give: 0.3 kA
